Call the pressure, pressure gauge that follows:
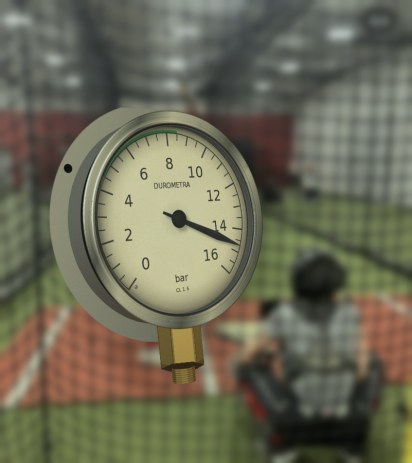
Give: 14.75 bar
